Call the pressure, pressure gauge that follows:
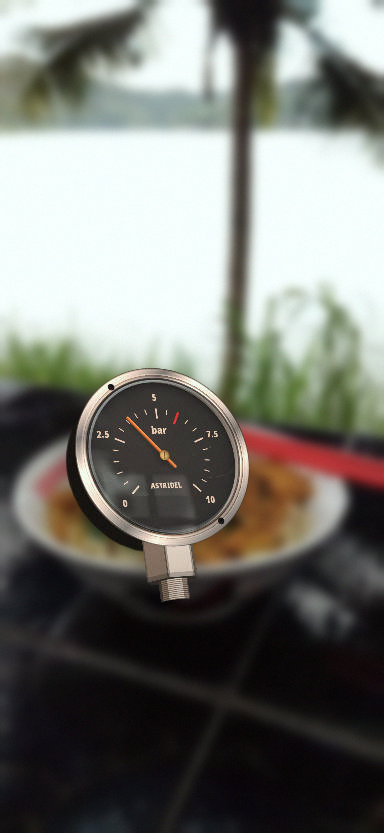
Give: 3.5 bar
